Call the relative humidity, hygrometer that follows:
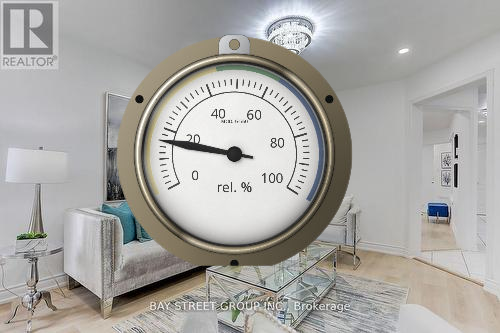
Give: 16 %
